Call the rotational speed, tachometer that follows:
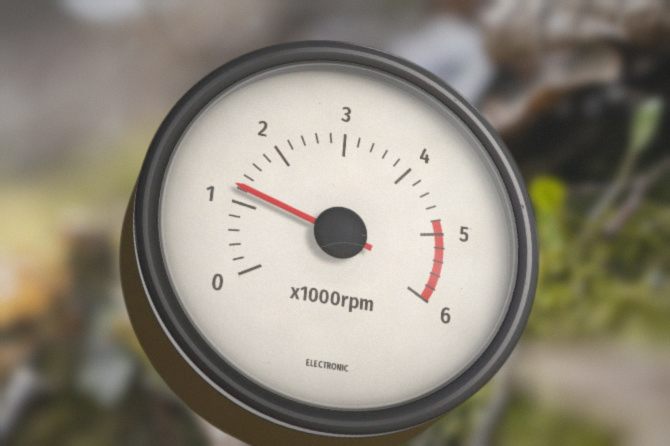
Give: 1200 rpm
